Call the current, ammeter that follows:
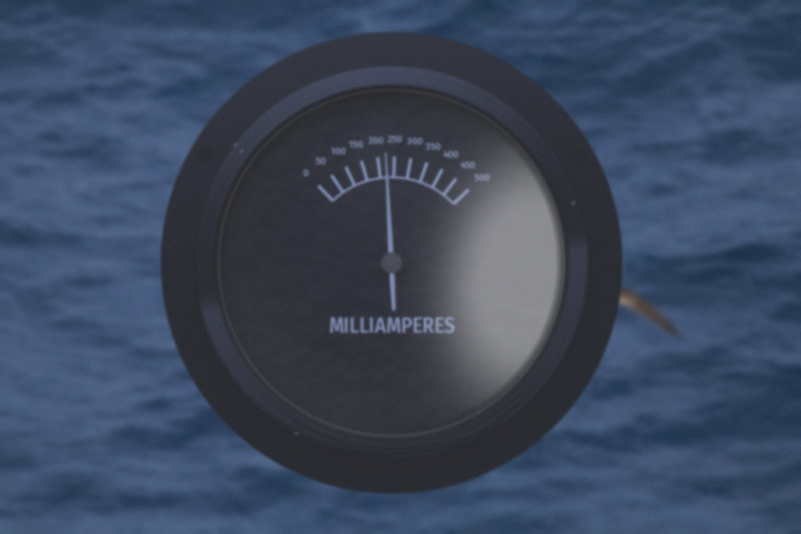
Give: 225 mA
